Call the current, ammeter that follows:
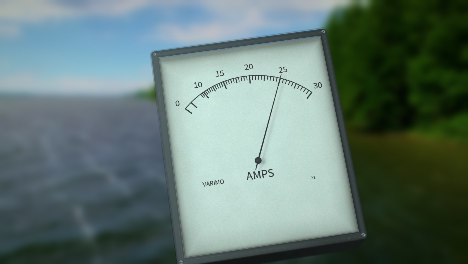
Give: 25 A
